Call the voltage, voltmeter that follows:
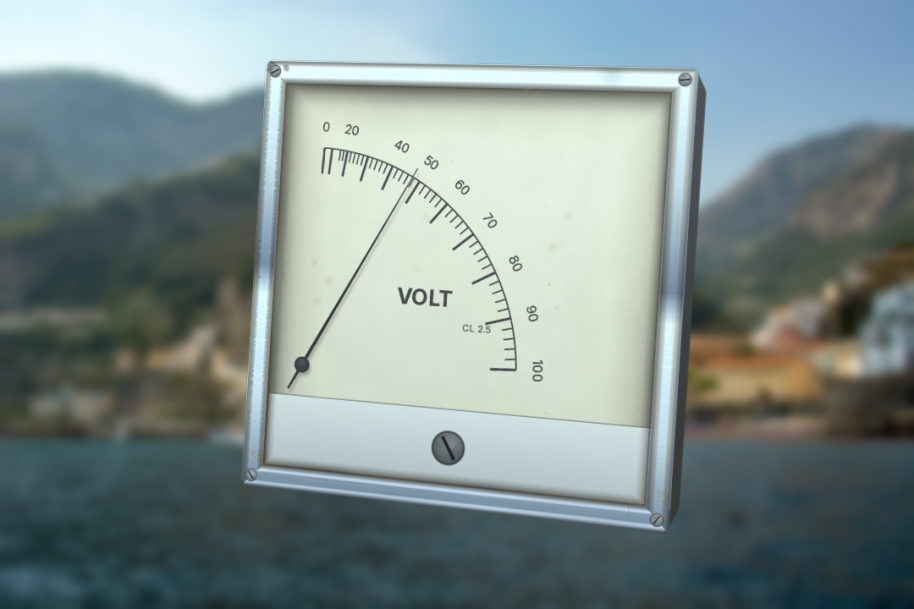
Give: 48 V
